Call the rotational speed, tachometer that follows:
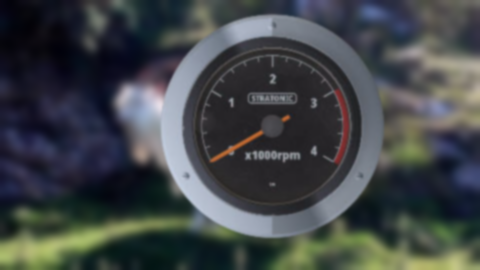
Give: 0 rpm
